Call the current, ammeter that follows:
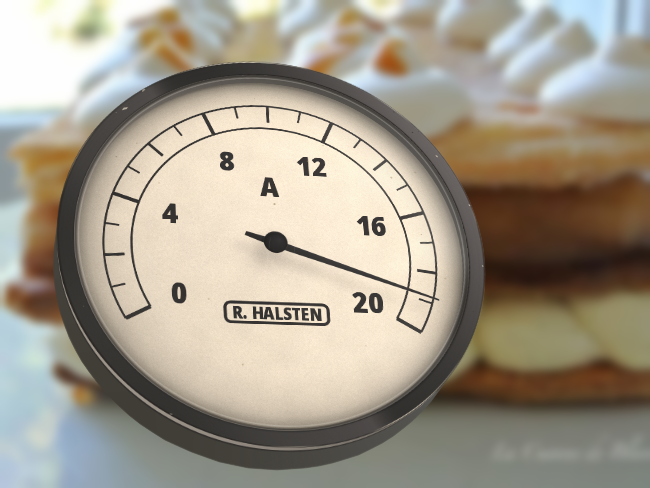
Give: 19 A
